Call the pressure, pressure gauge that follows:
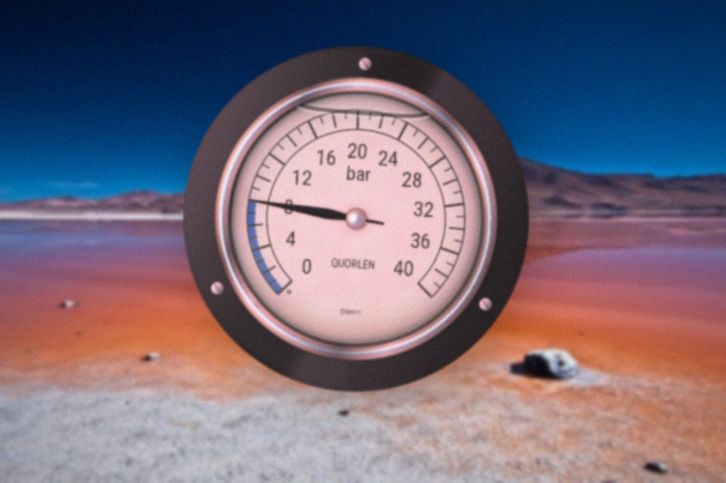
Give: 8 bar
